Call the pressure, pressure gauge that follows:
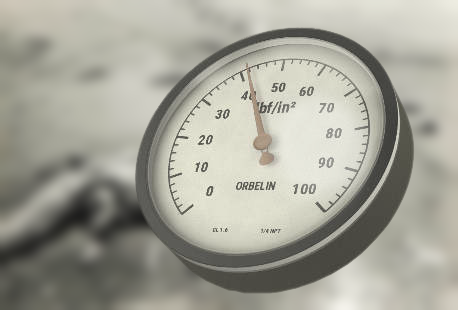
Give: 42 psi
